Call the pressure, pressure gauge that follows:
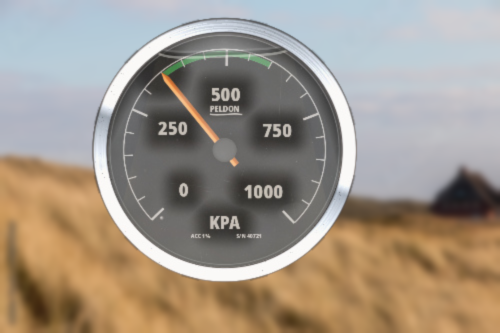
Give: 350 kPa
